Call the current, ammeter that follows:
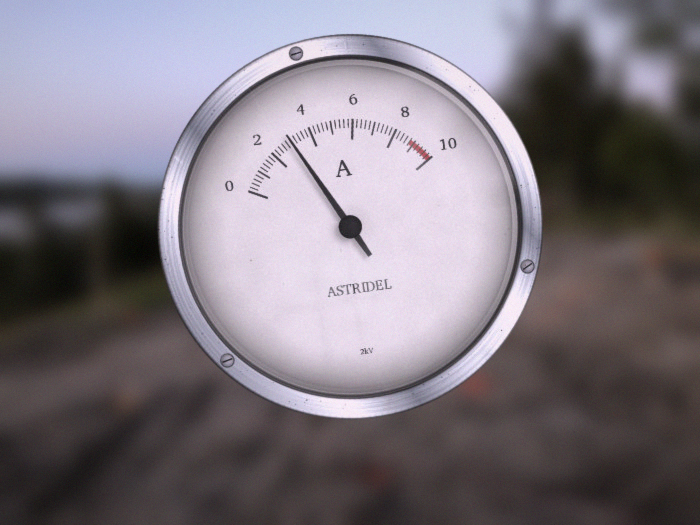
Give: 3 A
